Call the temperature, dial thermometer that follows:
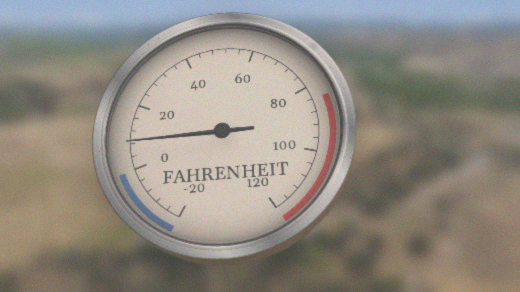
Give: 8 °F
